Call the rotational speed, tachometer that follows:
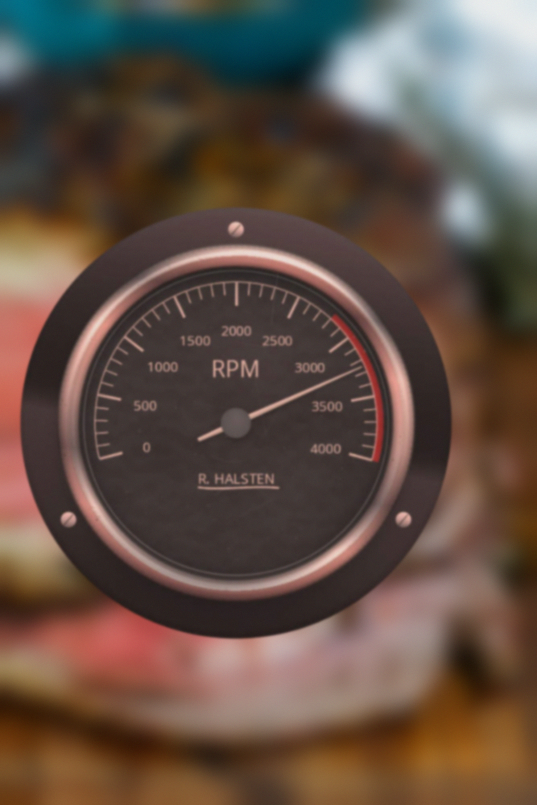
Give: 3250 rpm
